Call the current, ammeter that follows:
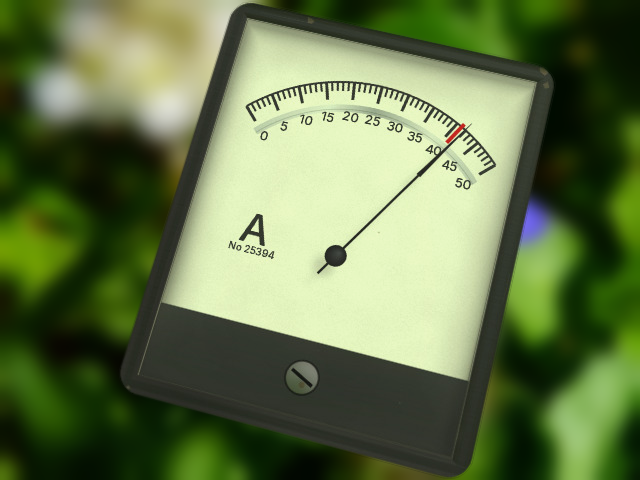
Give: 42 A
